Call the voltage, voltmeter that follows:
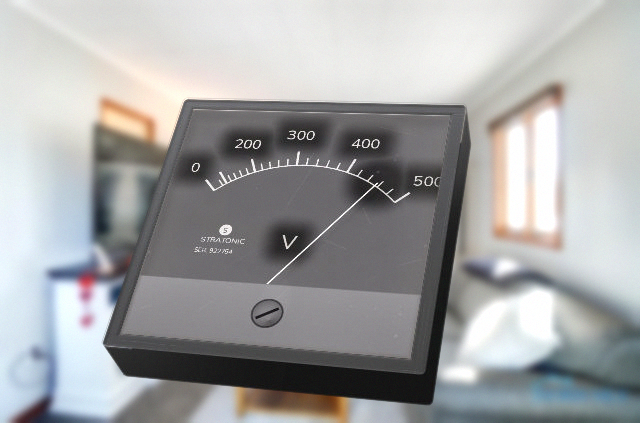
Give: 460 V
